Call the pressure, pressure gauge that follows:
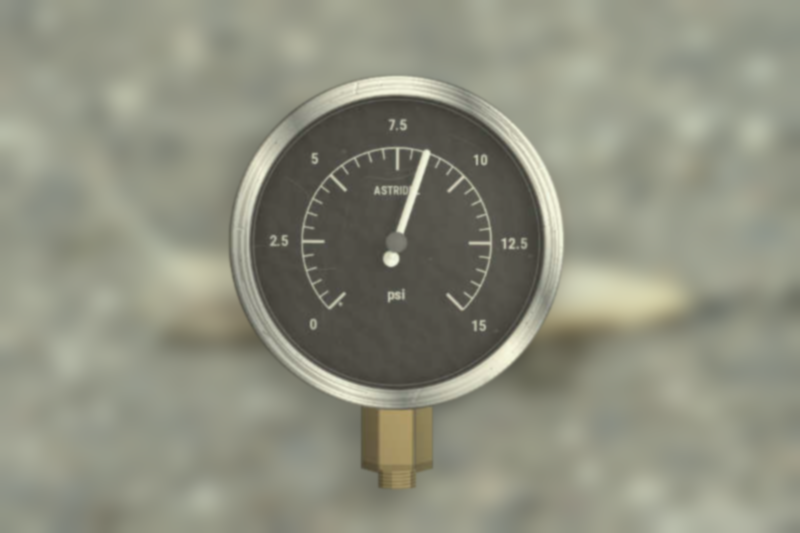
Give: 8.5 psi
